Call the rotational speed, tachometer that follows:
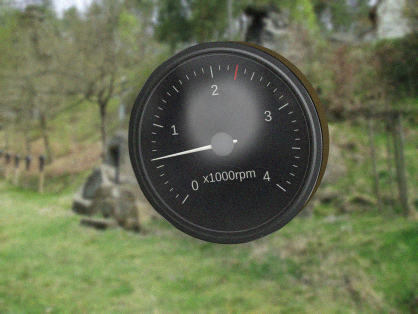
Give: 600 rpm
